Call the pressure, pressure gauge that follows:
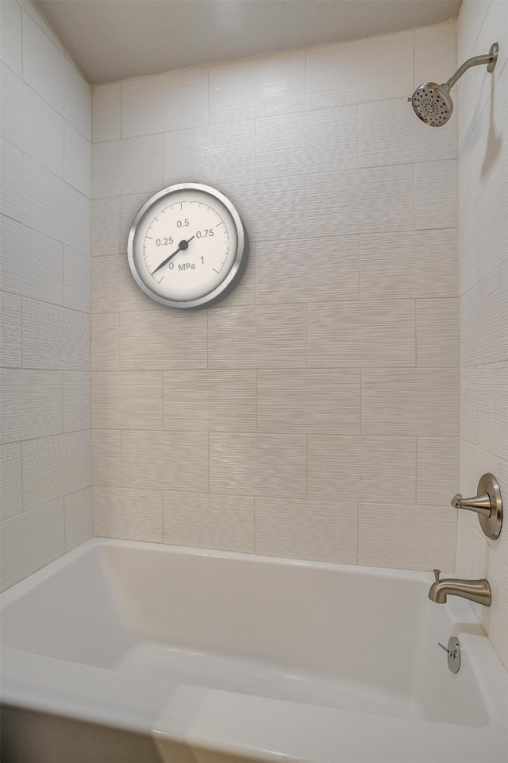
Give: 0.05 MPa
